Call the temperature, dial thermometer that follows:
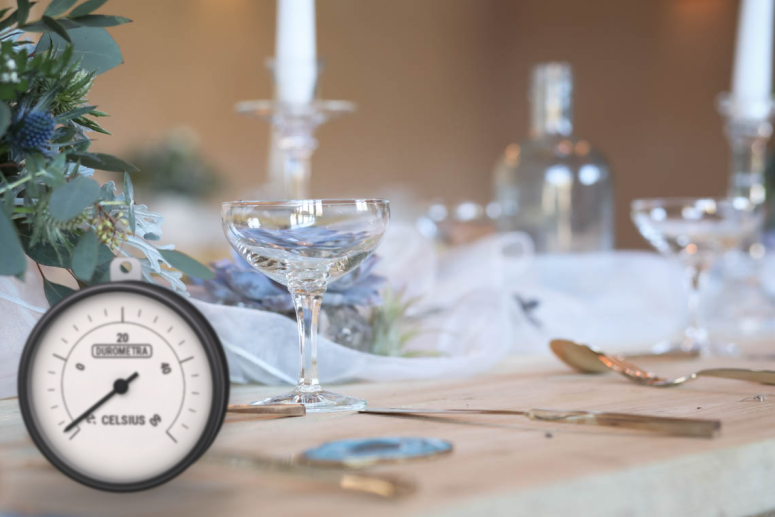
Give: -18 °C
